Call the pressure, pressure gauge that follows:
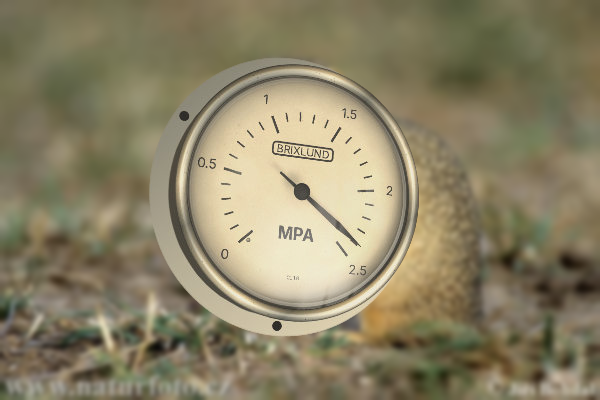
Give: 2.4 MPa
